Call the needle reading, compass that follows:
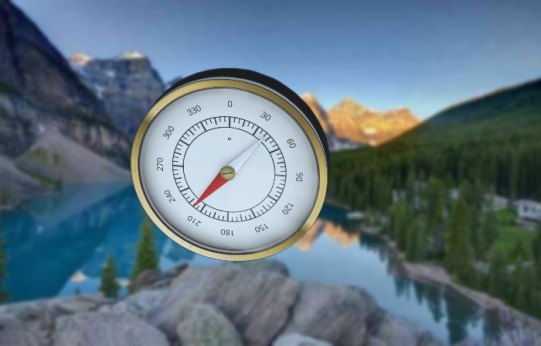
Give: 220 °
